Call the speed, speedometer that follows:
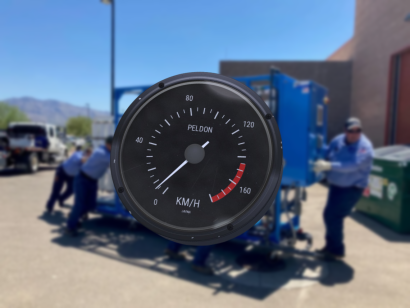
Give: 5 km/h
